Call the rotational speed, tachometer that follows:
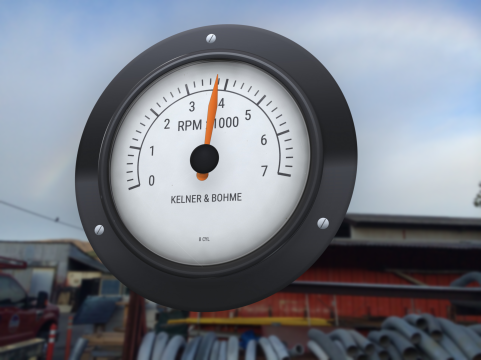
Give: 3800 rpm
